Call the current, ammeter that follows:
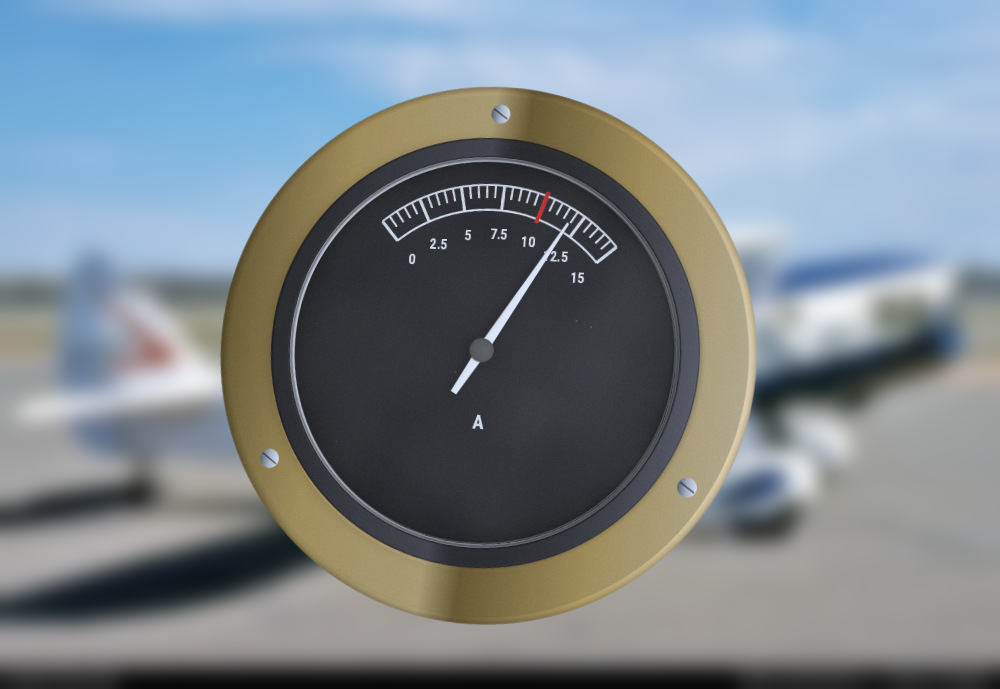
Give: 12 A
